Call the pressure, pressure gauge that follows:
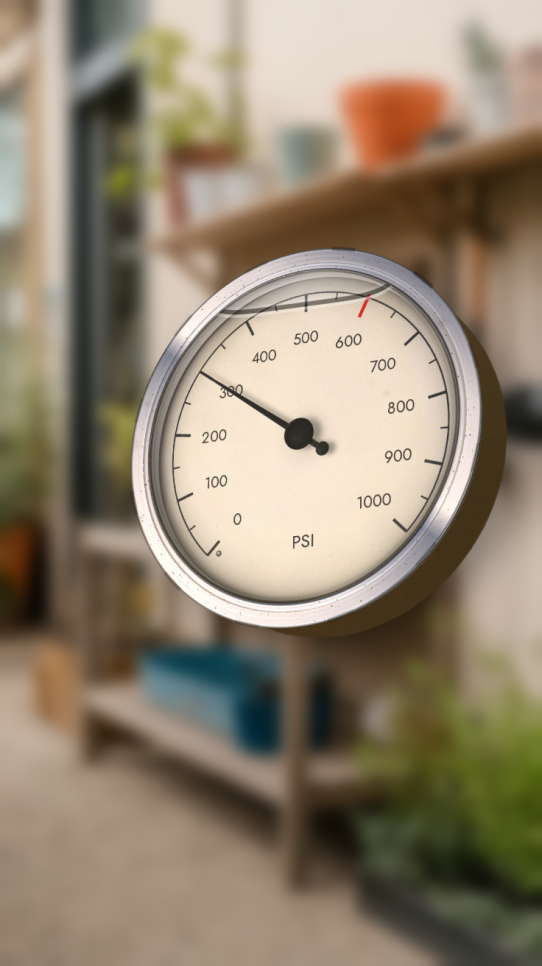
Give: 300 psi
